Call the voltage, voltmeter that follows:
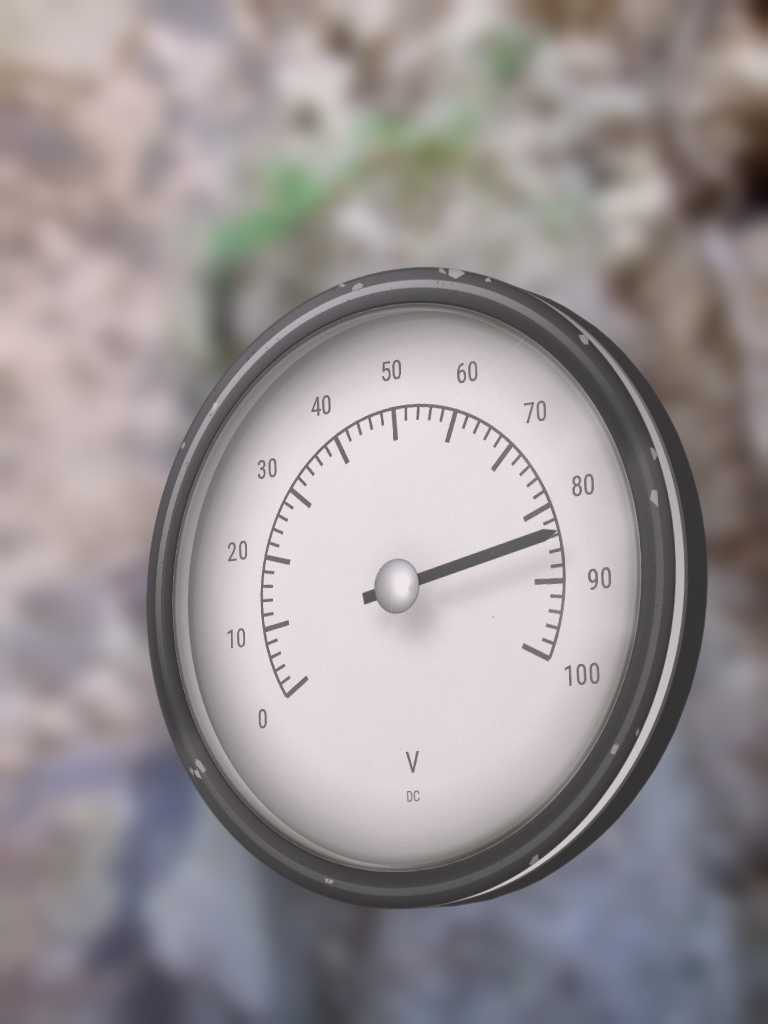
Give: 84 V
